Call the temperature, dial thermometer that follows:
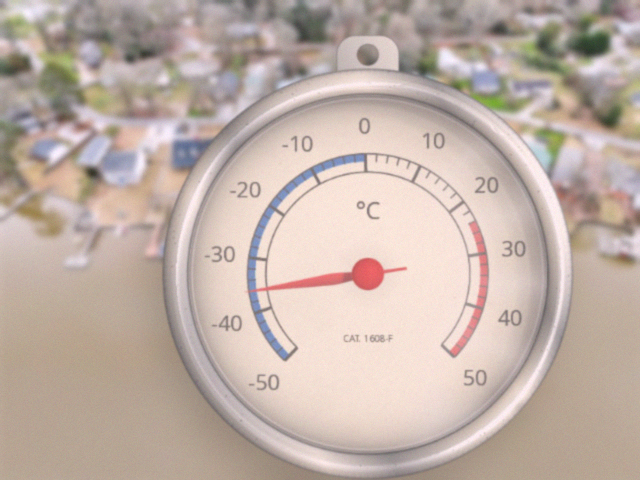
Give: -36 °C
